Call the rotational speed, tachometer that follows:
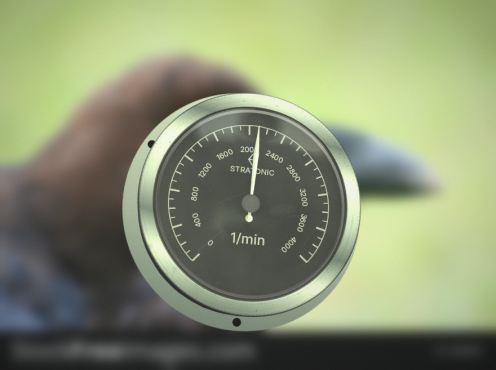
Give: 2100 rpm
